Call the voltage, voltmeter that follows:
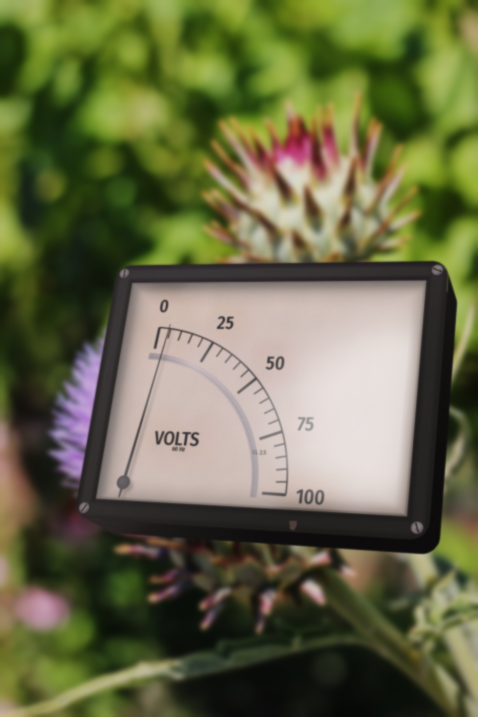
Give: 5 V
